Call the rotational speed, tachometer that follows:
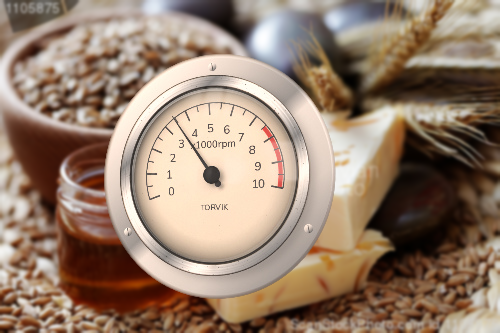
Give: 3500 rpm
